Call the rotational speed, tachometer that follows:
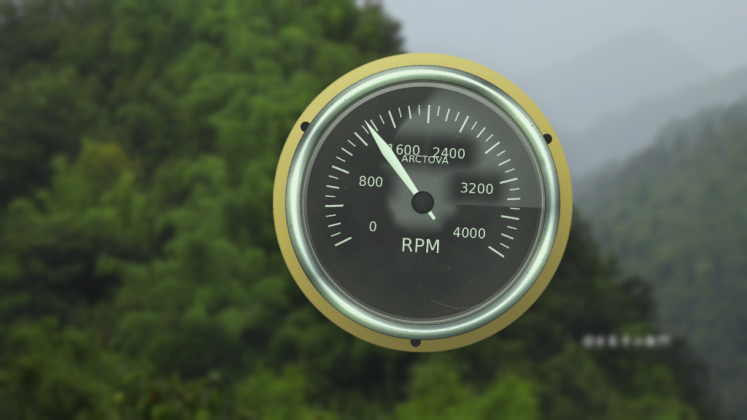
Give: 1350 rpm
